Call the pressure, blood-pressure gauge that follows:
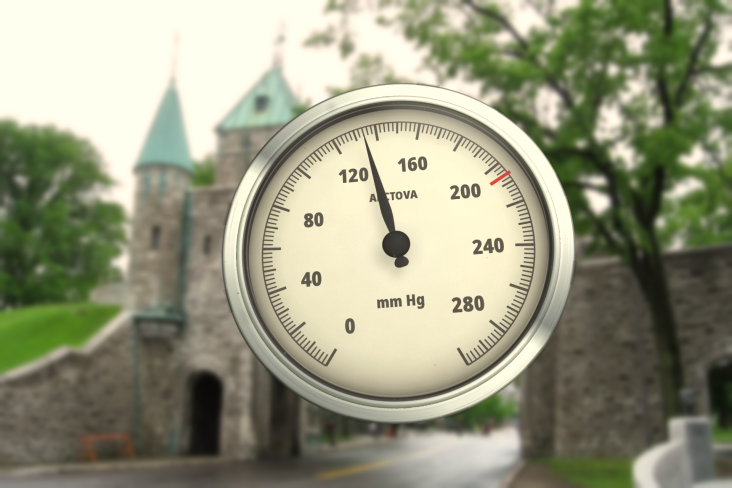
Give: 134 mmHg
